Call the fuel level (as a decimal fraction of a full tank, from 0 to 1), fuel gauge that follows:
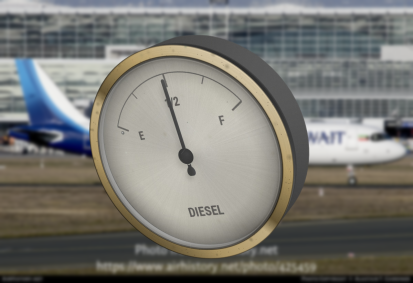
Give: 0.5
